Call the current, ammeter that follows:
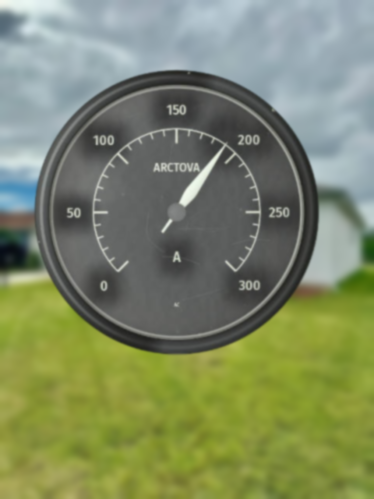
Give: 190 A
